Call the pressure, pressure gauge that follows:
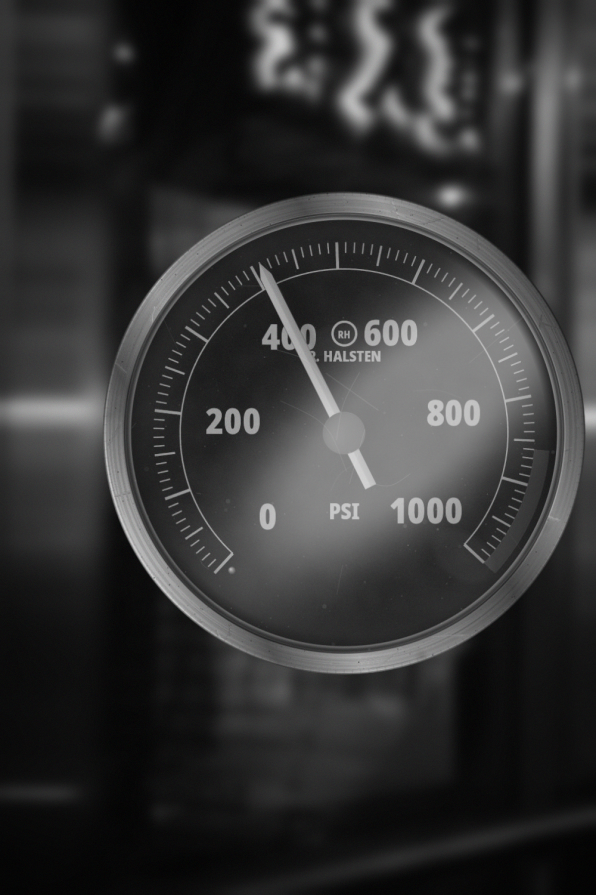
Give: 410 psi
